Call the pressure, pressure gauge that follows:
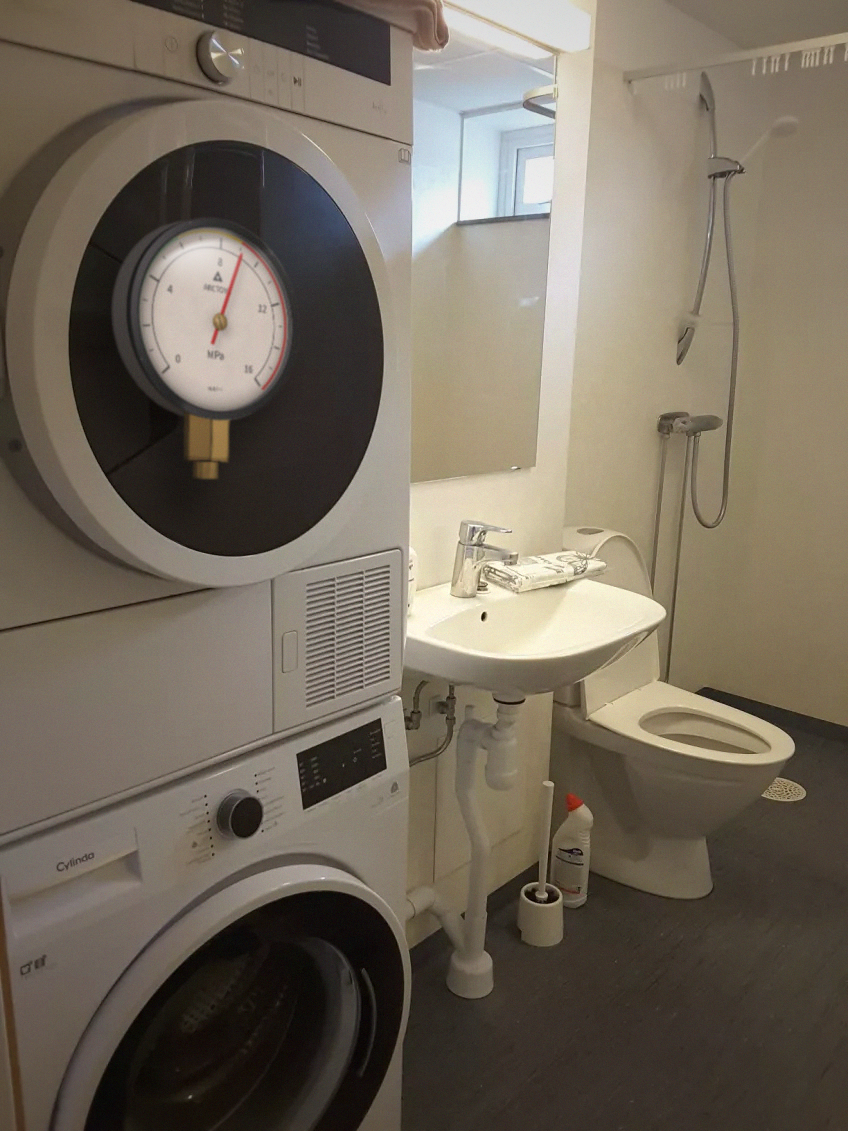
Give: 9 MPa
